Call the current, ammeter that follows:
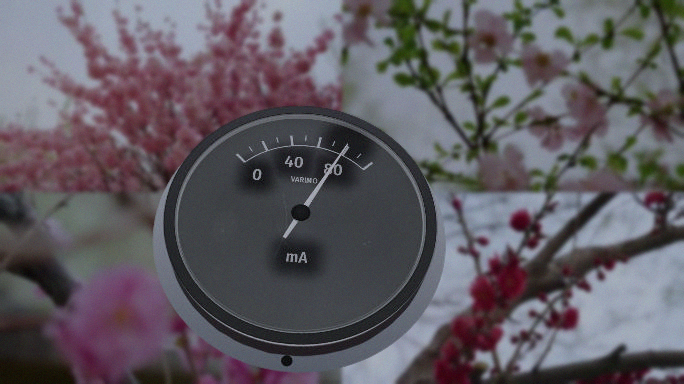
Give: 80 mA
